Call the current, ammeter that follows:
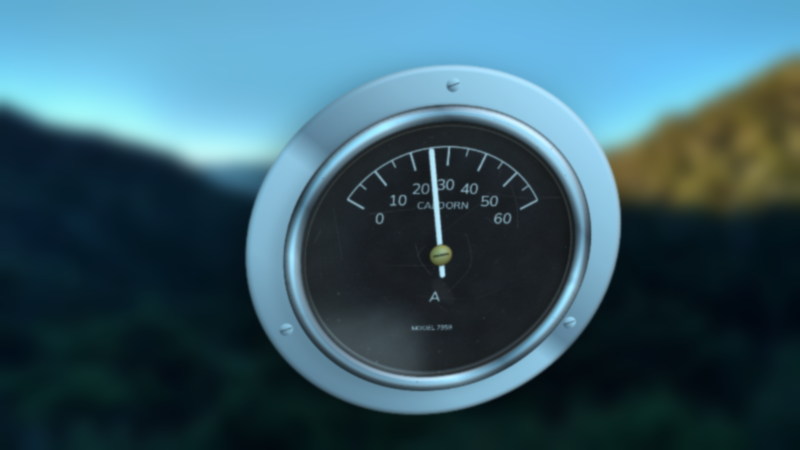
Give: 25 A
